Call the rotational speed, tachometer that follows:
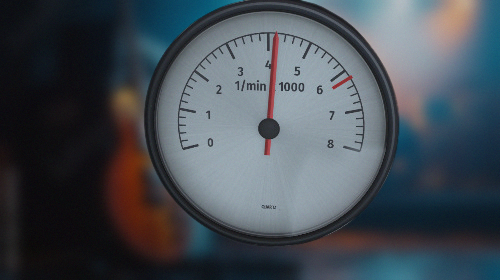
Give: 4200 rpm
